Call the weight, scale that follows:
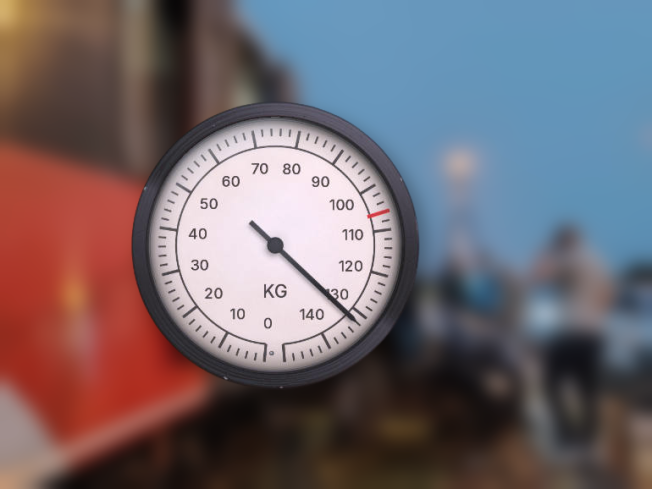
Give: 132 kg
